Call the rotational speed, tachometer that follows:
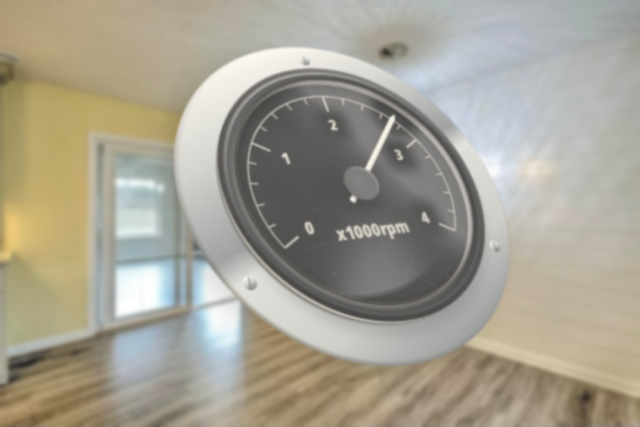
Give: 2700 rpm
